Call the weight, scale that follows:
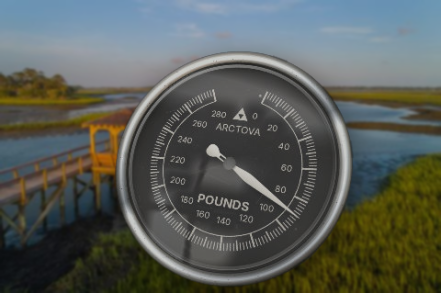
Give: 90 lb
